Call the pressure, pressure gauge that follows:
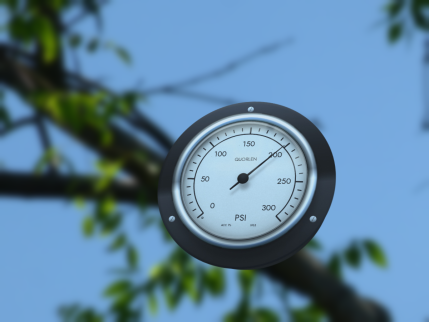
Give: 200 psi
